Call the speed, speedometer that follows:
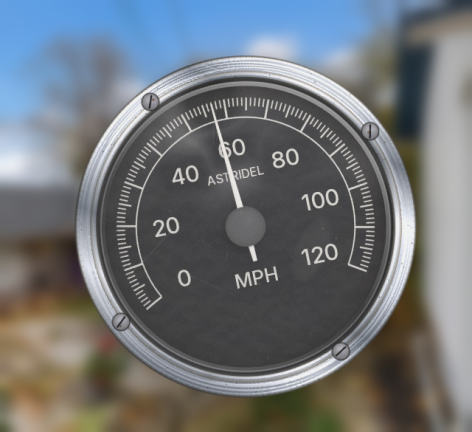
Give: 57 mph
